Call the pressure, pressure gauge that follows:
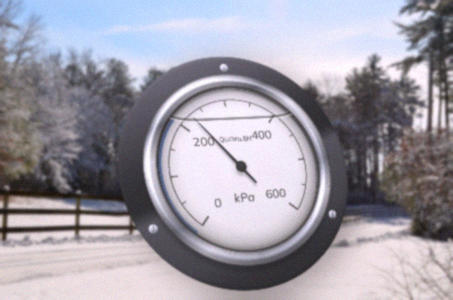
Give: 225 kPa
